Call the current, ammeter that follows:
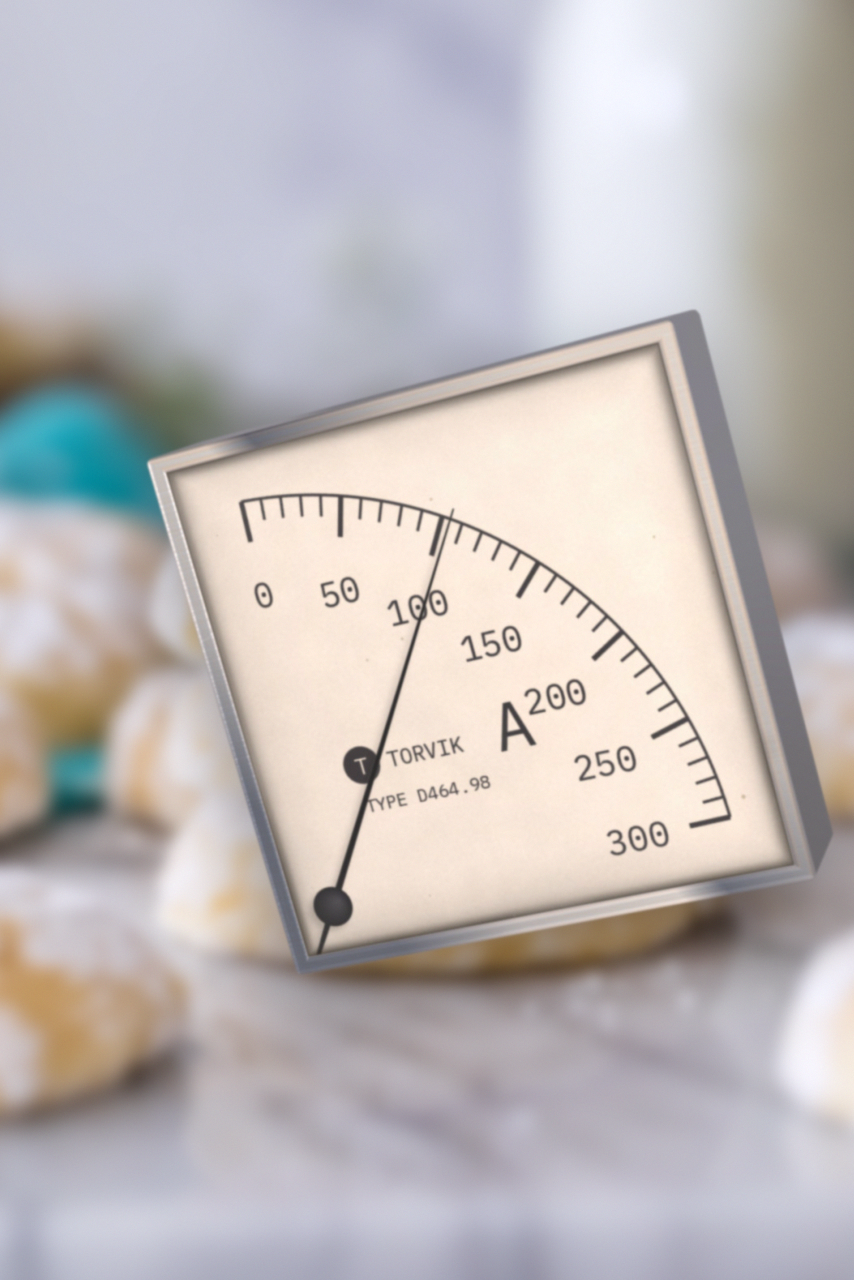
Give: 105 A
